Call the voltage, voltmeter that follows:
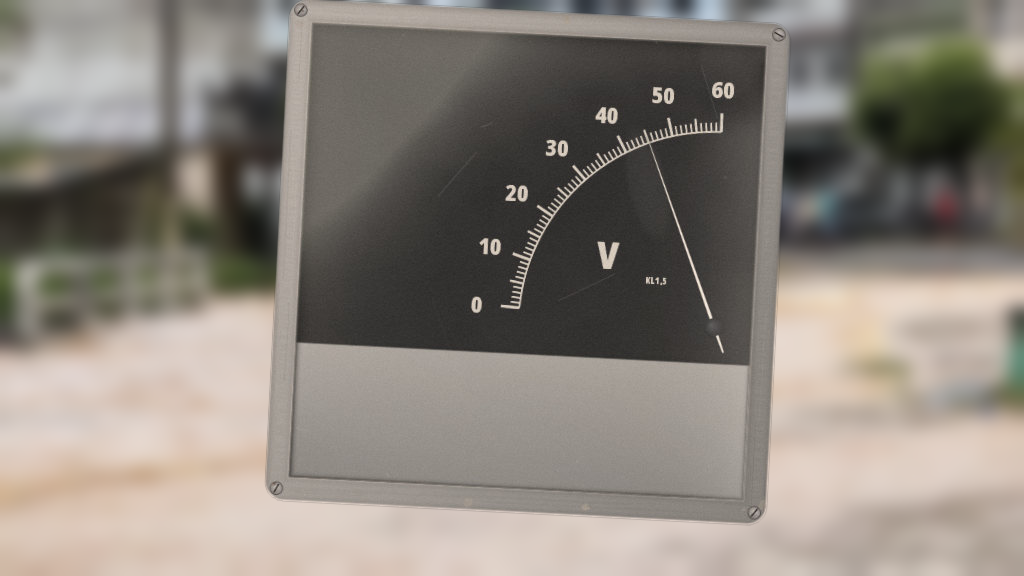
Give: 45 V
